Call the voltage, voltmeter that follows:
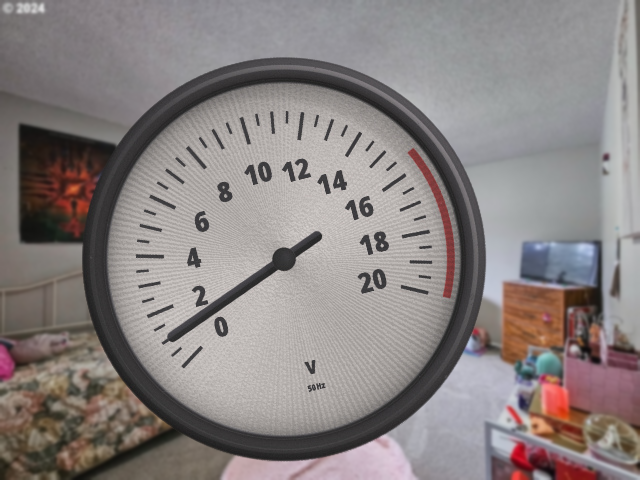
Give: 1 V
